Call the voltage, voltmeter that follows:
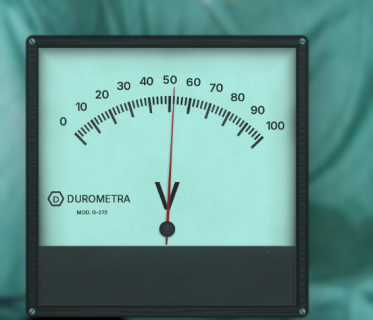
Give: 52 V
